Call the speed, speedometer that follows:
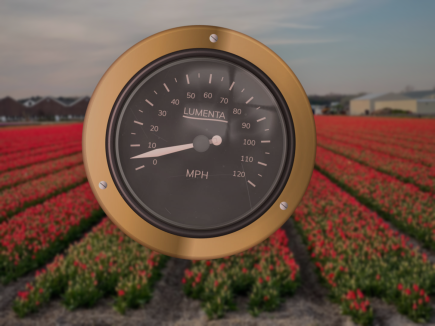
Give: 5 mph
